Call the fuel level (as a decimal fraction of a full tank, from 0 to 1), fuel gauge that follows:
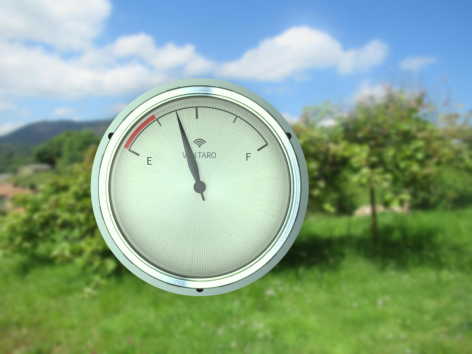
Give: 0.375
